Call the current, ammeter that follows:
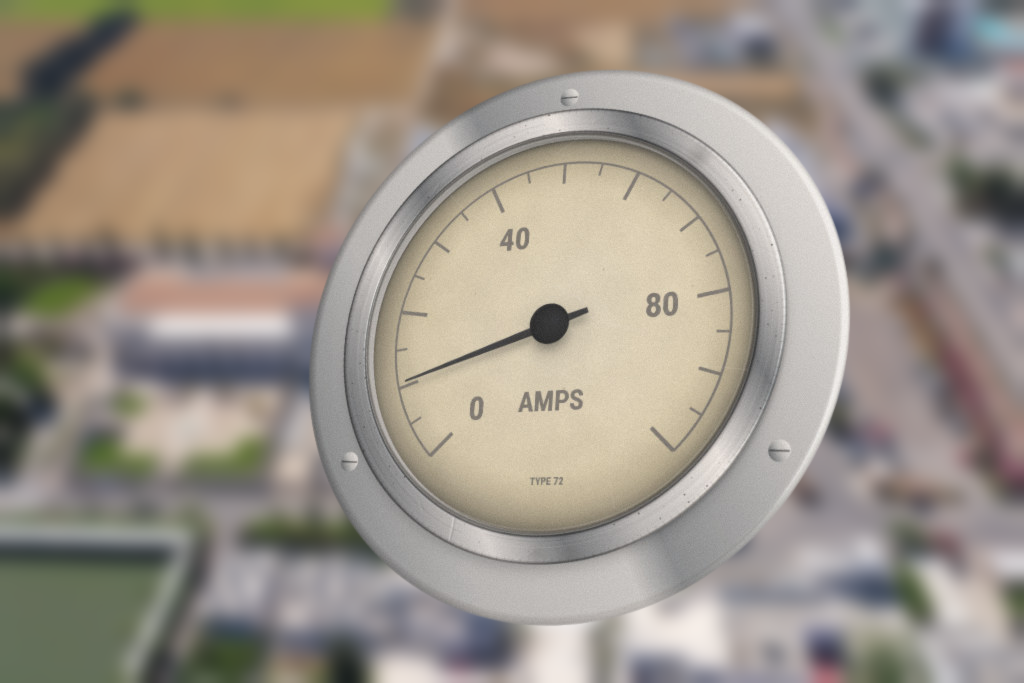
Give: 10 A
